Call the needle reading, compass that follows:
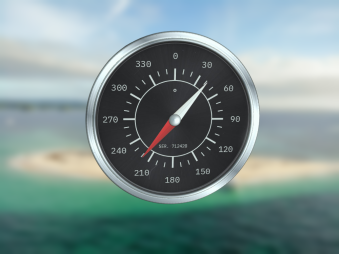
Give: 220 °
